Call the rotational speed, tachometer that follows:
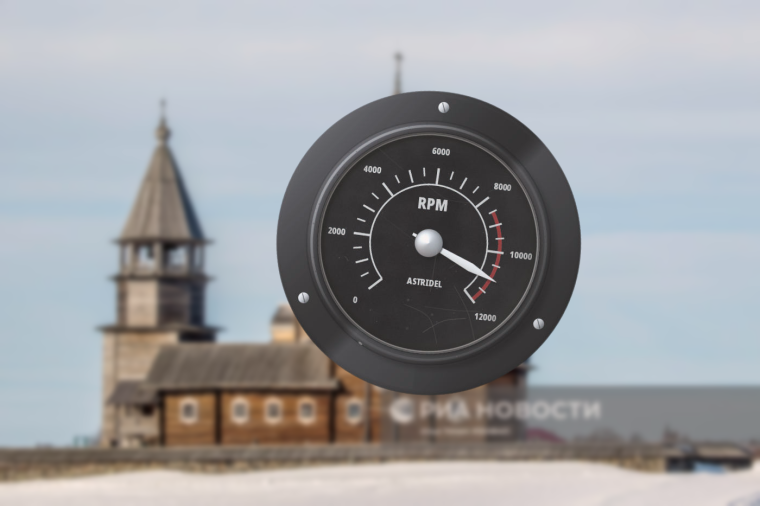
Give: 11000 rpm
